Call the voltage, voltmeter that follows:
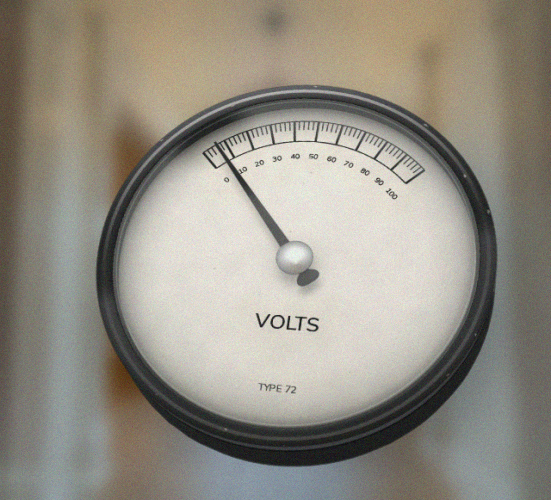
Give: 6 V
